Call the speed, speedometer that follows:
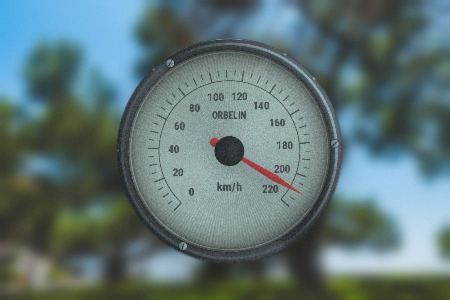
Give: 210 km/h
